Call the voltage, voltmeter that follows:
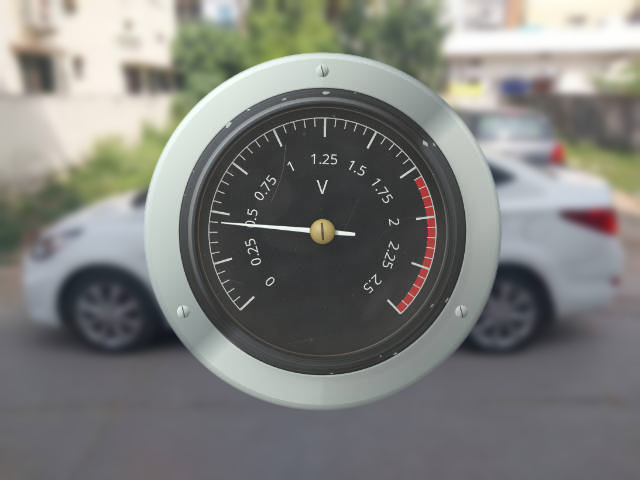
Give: 0.45 V
